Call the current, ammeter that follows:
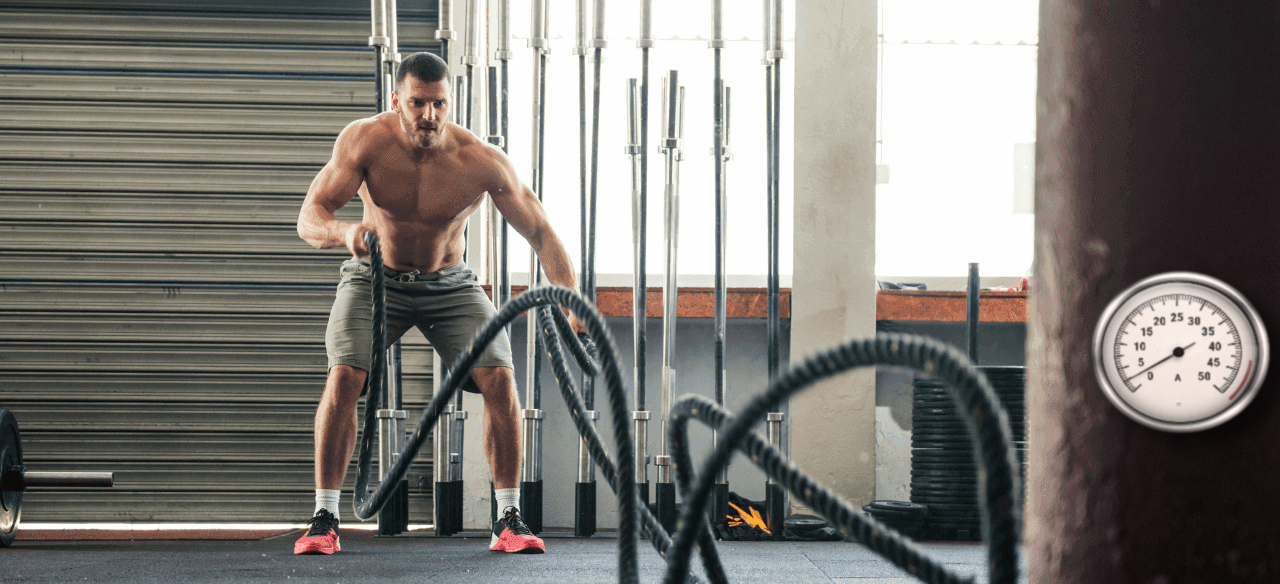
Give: 2.5 A
